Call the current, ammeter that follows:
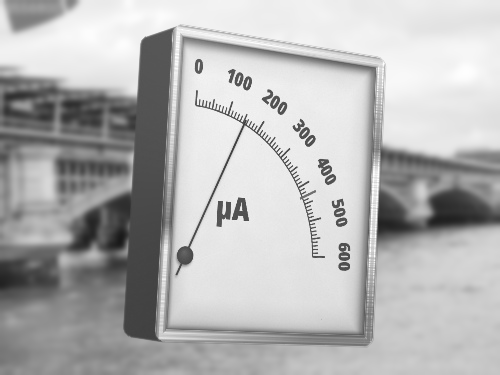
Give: 150 µA
